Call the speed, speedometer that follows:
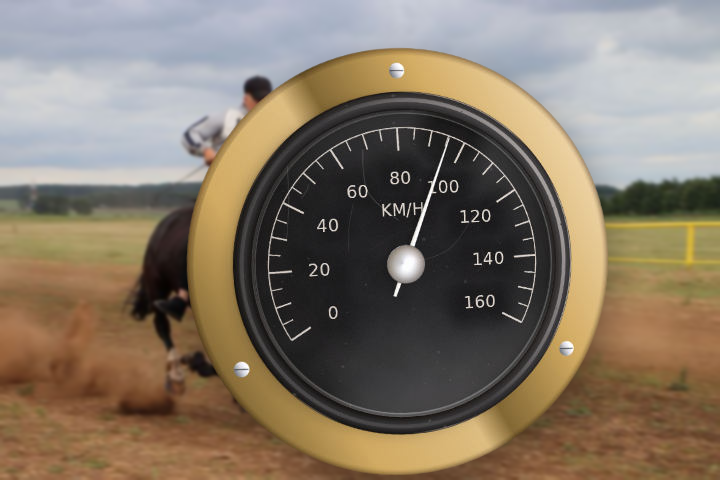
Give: 95 km/h
